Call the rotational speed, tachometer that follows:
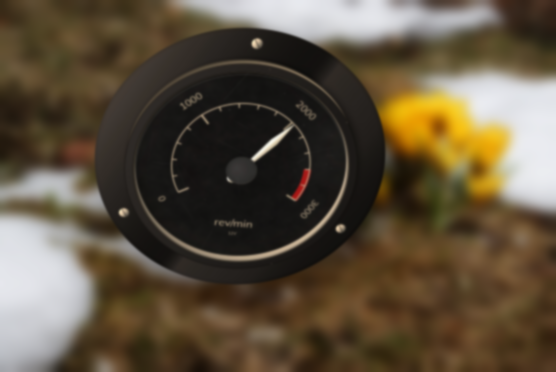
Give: 2000 rpm
